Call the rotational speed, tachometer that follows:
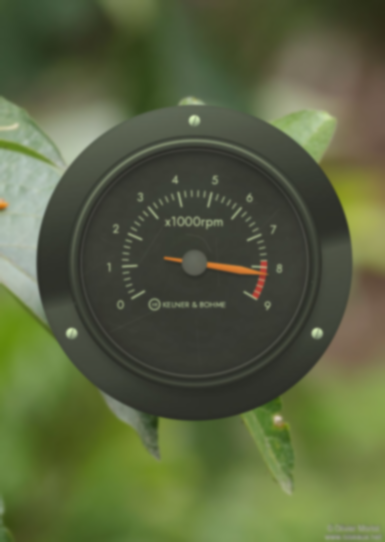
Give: 8200 rpm
